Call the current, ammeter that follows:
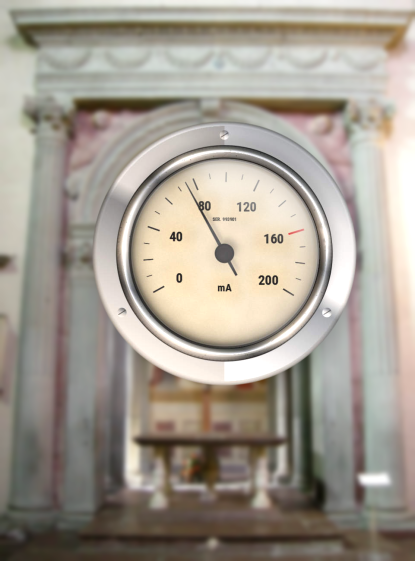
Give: 75 mA
